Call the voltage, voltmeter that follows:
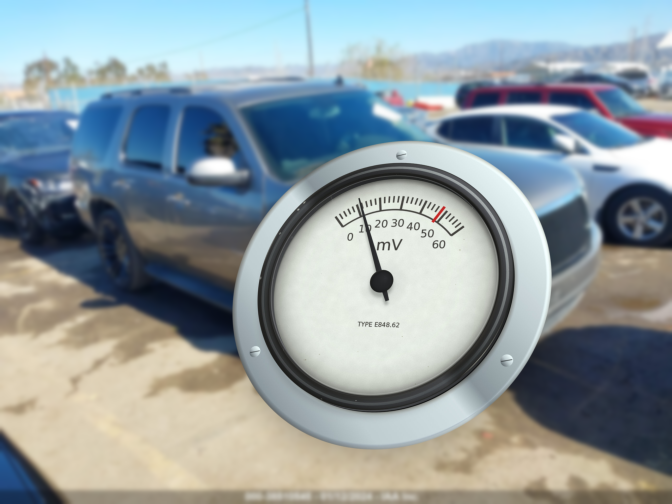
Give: 12 mV
